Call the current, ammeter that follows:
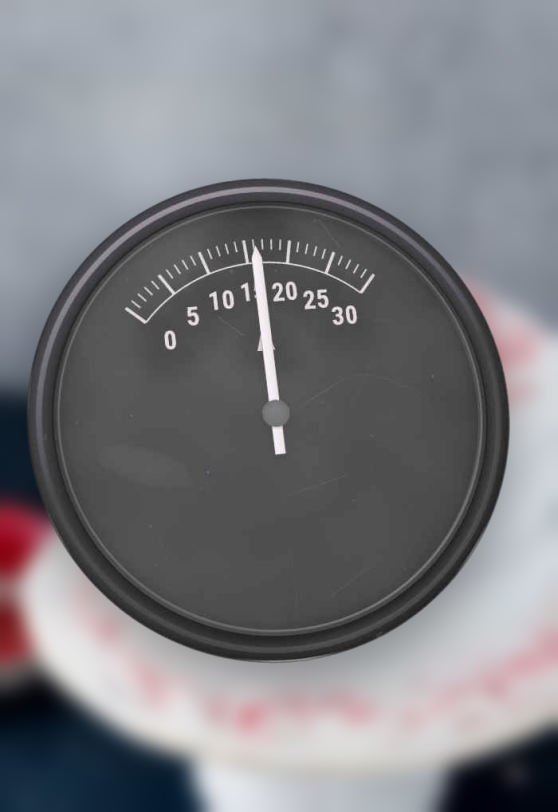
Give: 16 A
